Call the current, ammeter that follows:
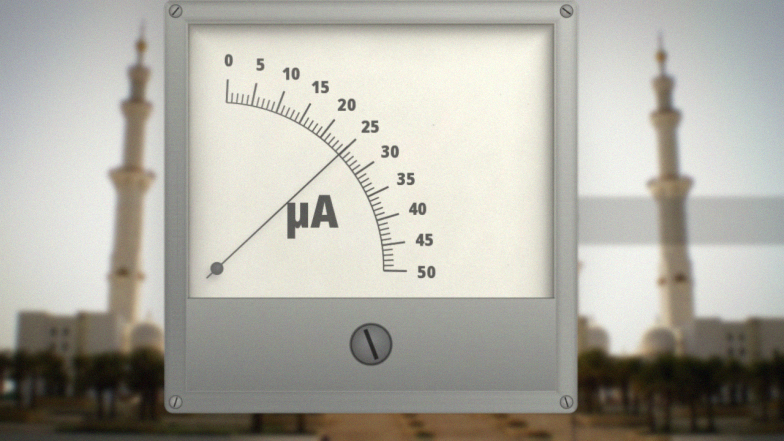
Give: 25 µA
